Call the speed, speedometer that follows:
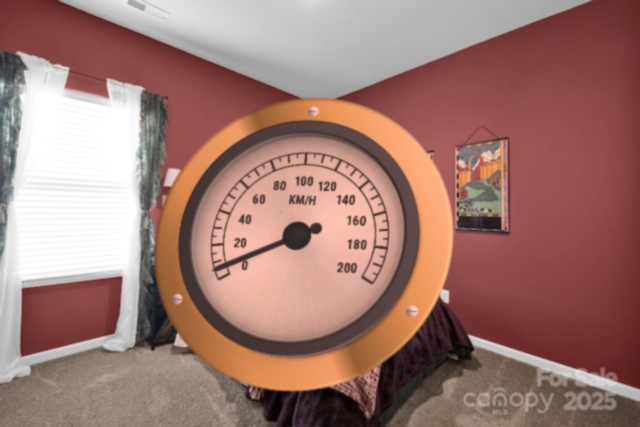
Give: 5 km/h
